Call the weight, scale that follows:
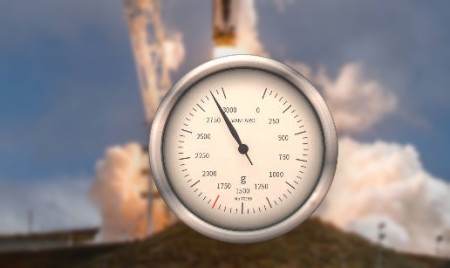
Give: 2900 g
